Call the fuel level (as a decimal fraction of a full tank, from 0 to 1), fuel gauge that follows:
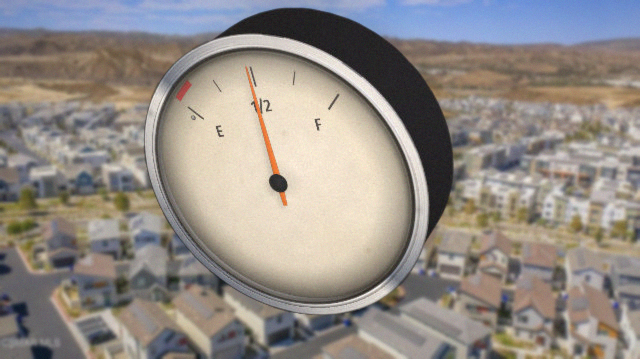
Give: 0.5
